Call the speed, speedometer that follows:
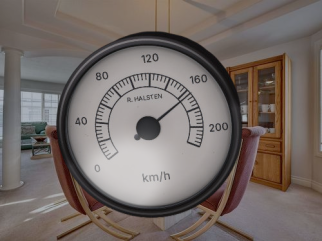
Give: 164 km/h
